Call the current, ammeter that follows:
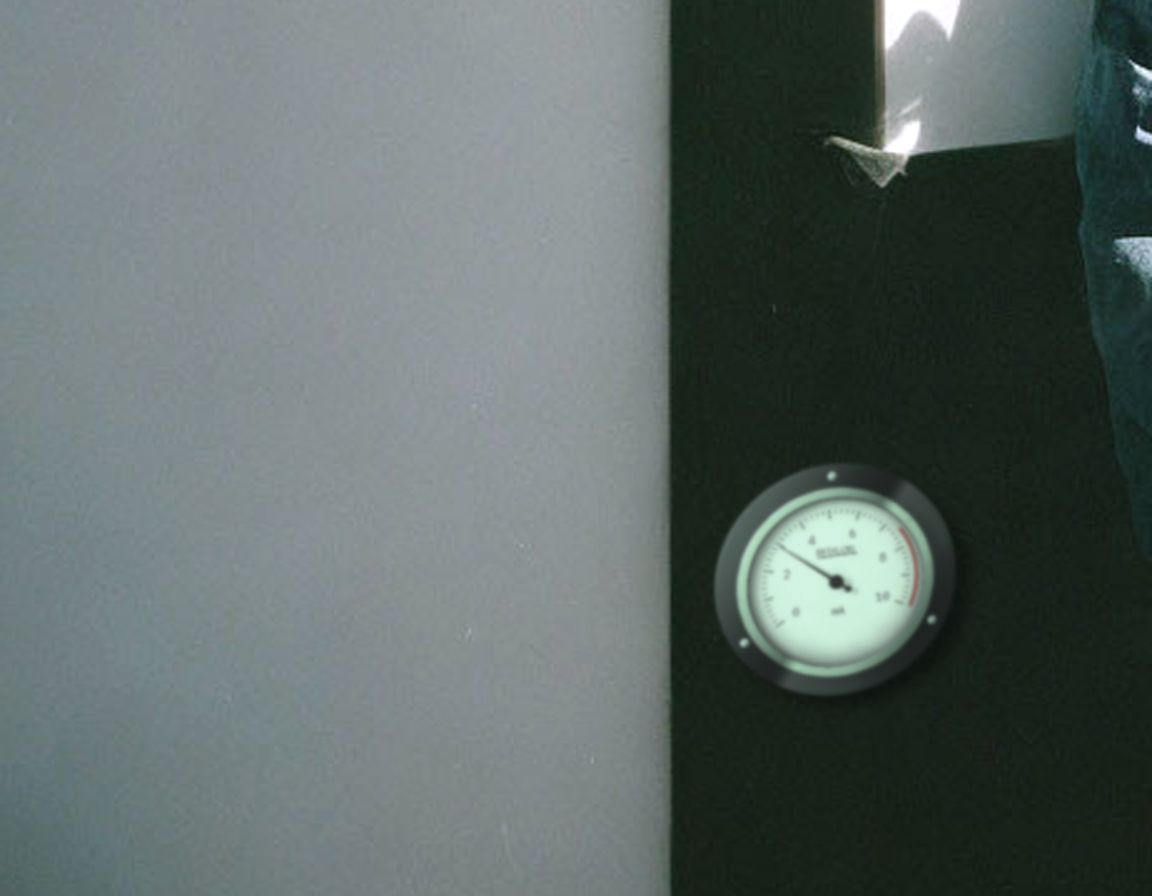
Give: 3 mA
